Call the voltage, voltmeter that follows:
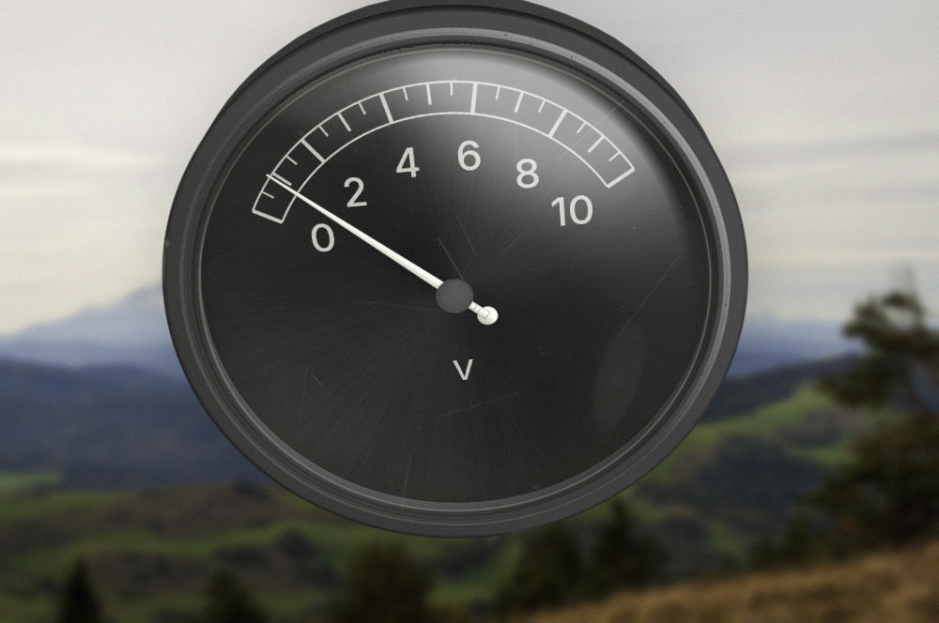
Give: 1 V
